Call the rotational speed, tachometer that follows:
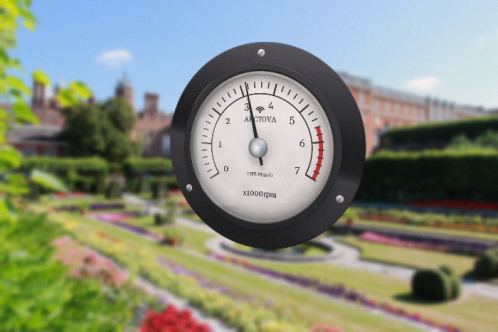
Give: 3200 rpm
